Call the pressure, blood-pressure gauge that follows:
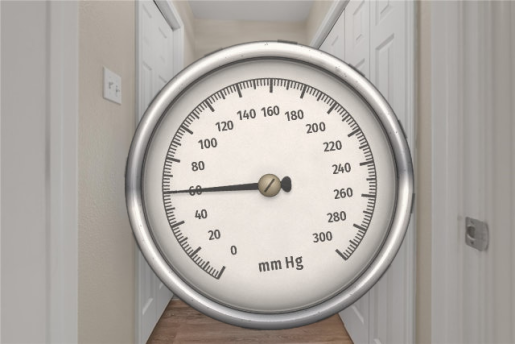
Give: 60 mmHg
